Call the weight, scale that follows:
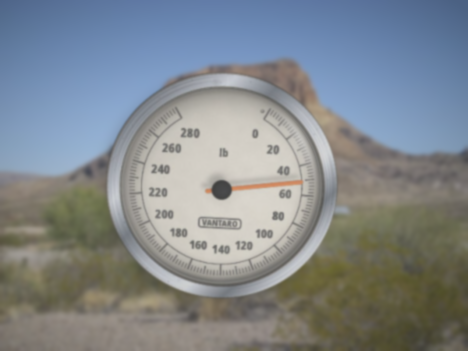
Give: 50 lb
